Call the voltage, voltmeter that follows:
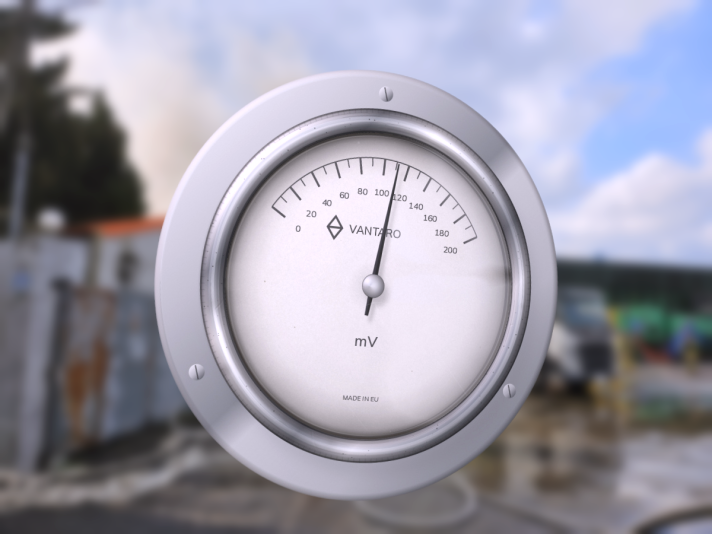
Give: 110 mV
